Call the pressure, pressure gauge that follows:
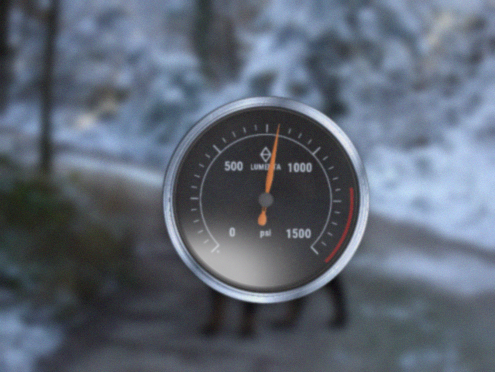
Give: 800 psi
